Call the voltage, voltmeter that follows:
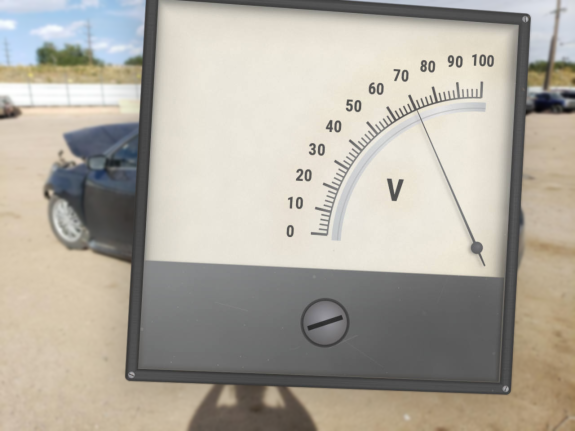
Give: 70 V
